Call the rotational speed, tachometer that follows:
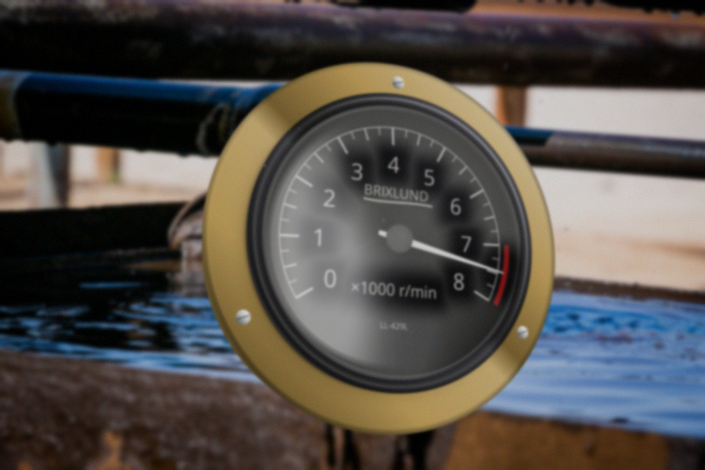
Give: 7500 rpm
